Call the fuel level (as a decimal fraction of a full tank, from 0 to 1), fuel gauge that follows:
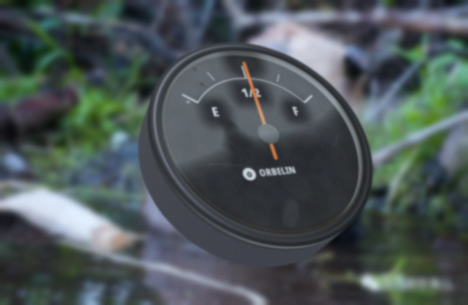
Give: 0.5
